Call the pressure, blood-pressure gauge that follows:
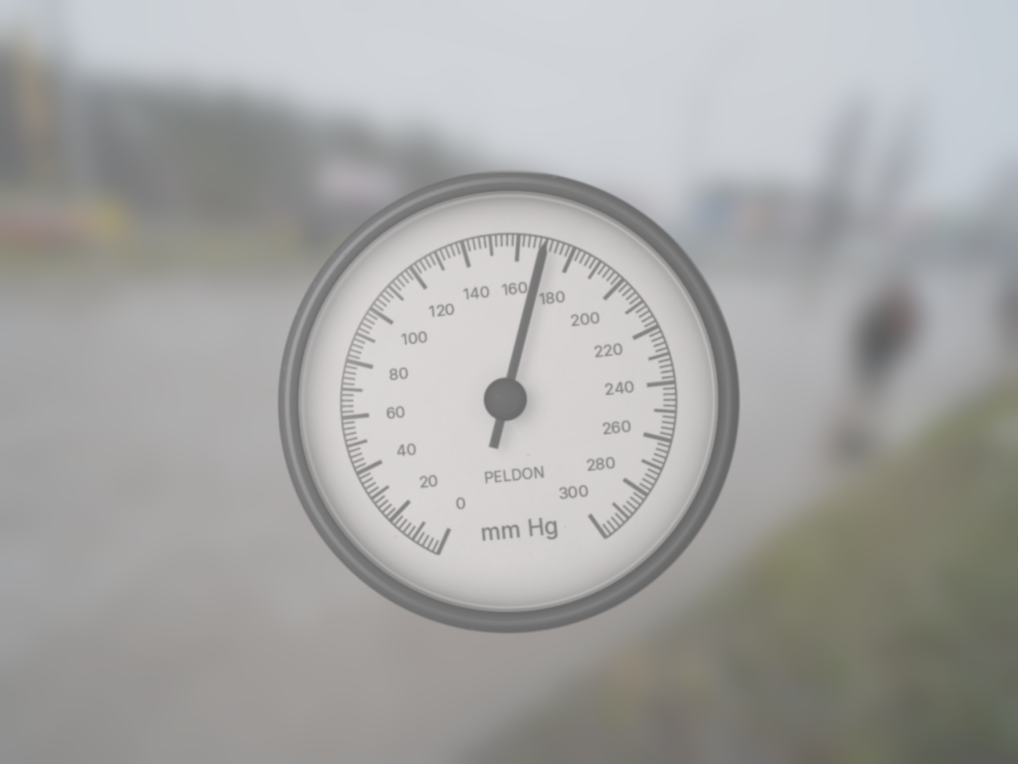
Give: 170 mmHg
